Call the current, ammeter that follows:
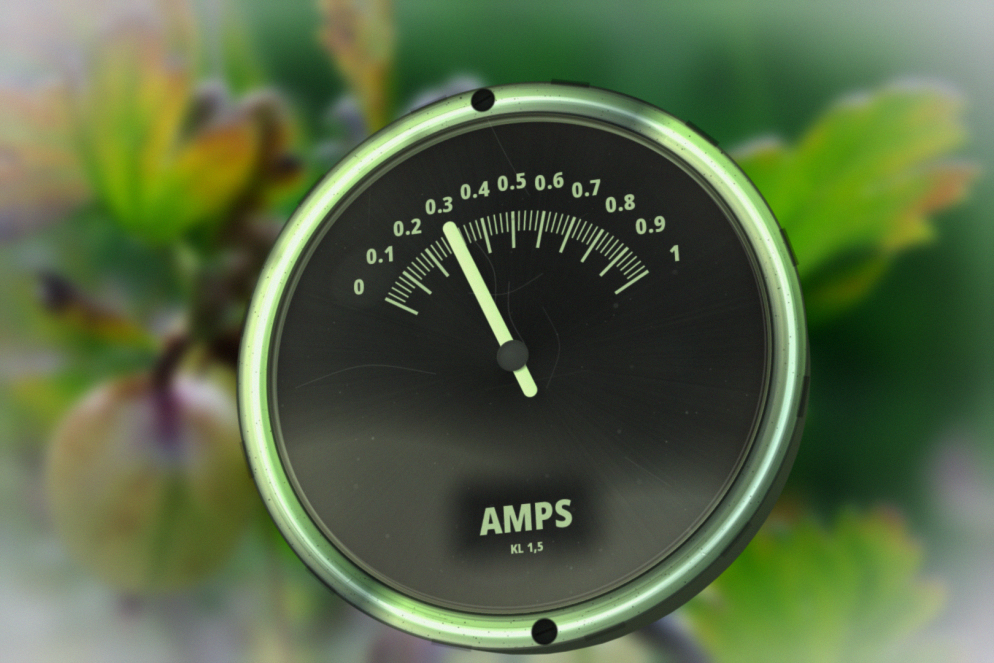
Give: 0.3 A
